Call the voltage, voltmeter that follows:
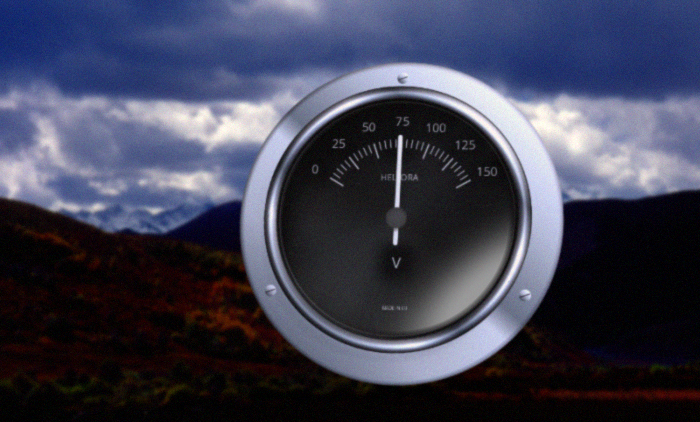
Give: 75 V
